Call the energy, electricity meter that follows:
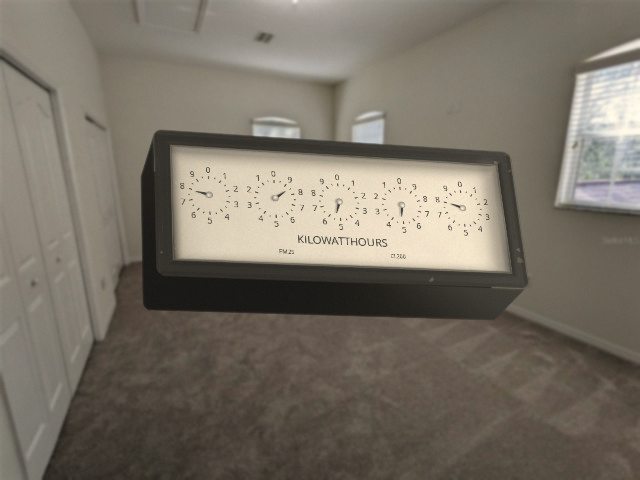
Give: 78548 kWh
